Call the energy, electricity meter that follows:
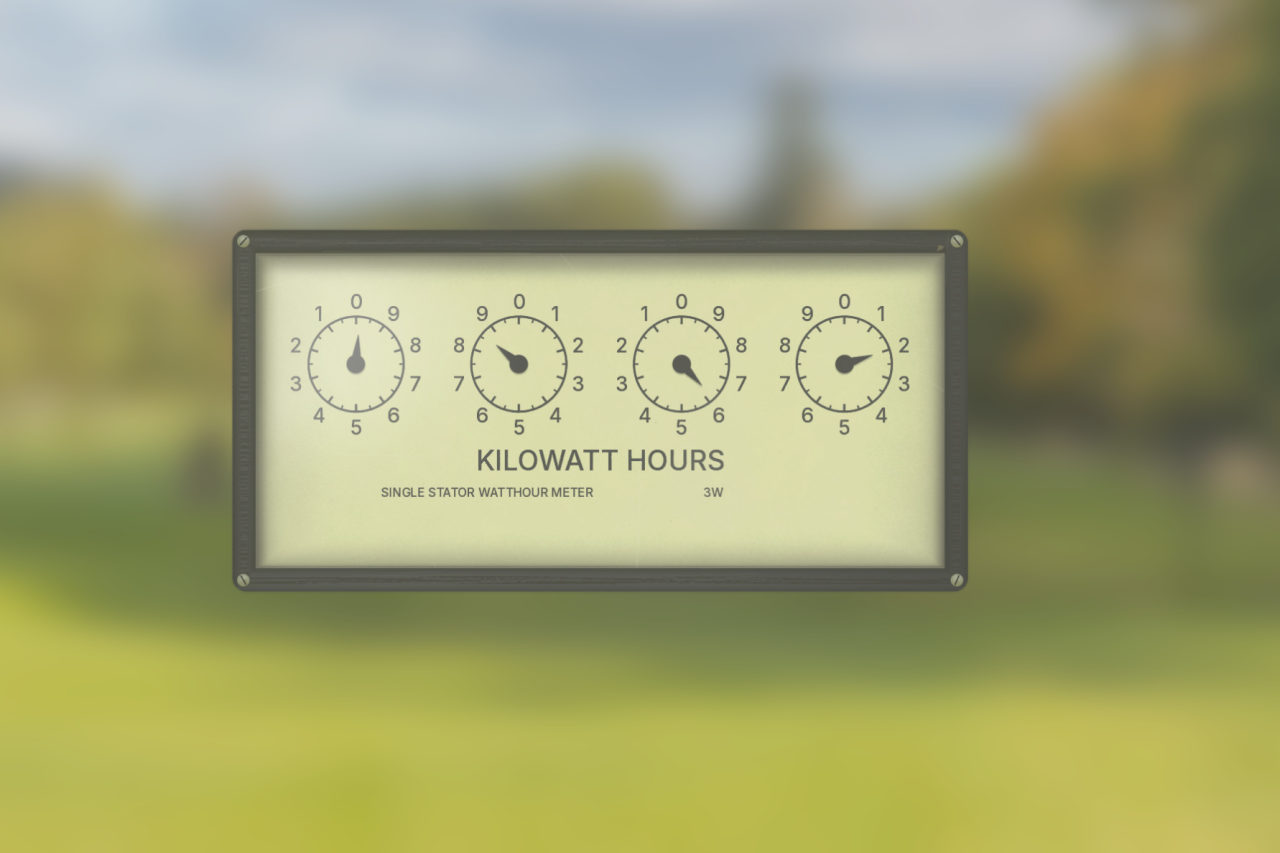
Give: 9862 kWh
